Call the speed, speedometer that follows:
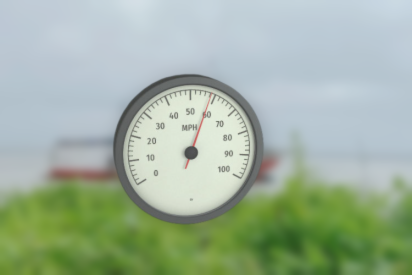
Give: 58 mph
